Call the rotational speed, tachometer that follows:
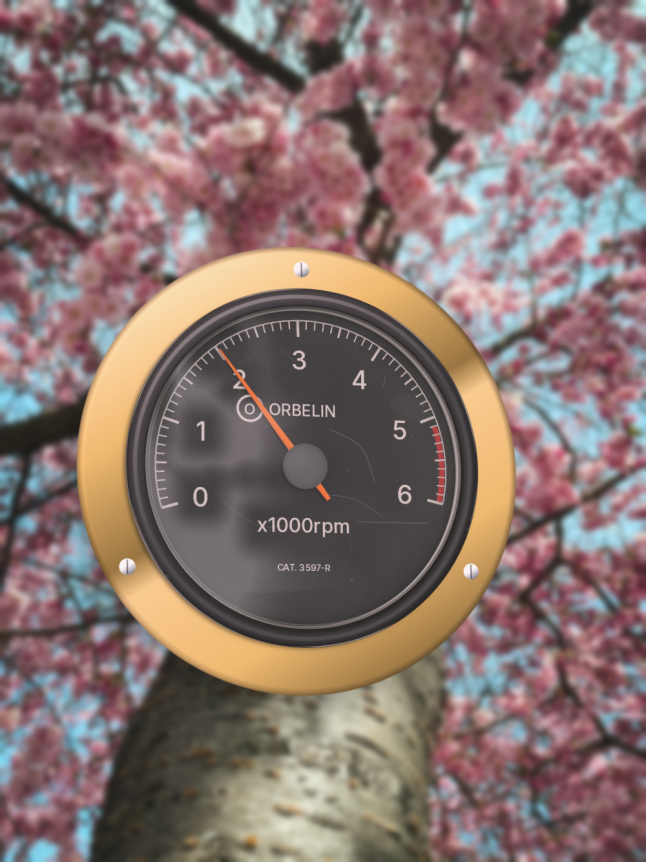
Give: 2000 rpm
